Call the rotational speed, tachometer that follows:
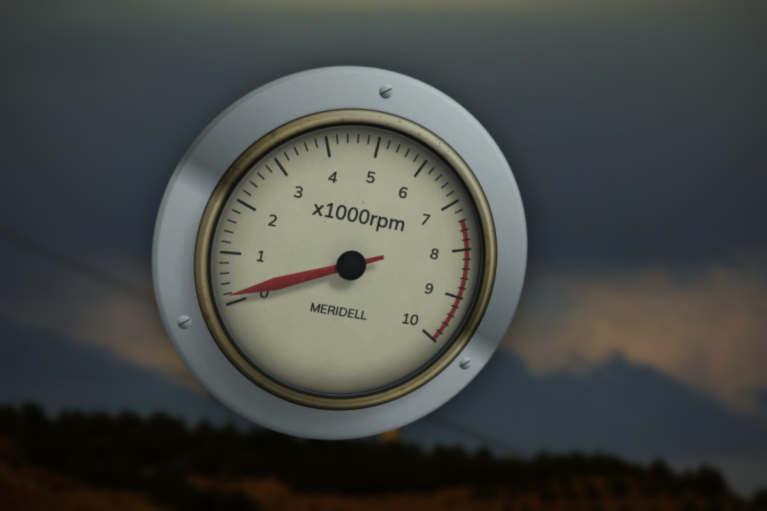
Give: 200 rpm
